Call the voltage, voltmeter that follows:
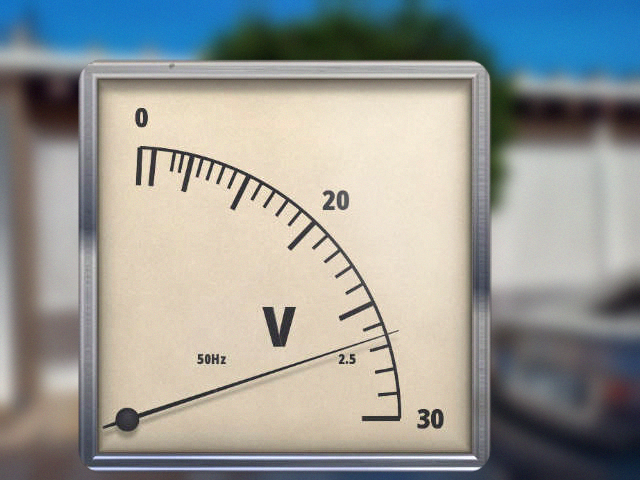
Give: 26.5 V
